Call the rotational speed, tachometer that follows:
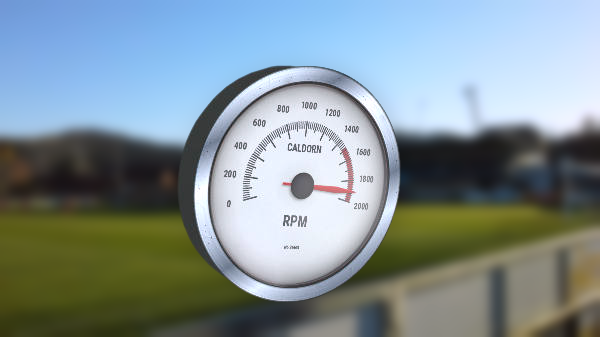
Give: 1900 rpm
